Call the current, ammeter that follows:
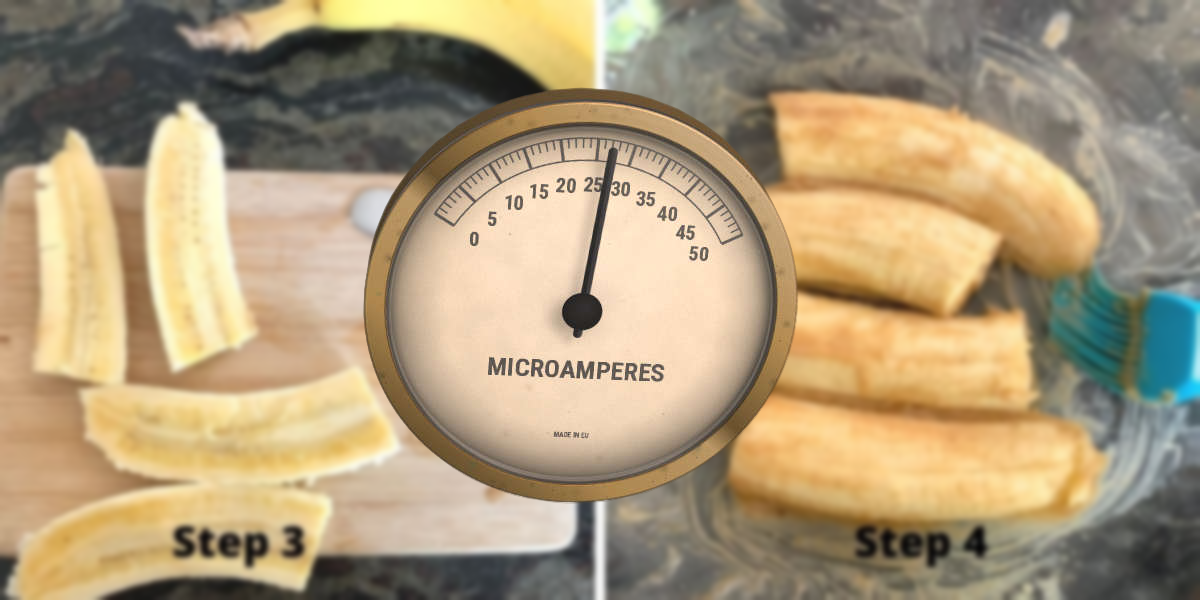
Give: 27 µA
